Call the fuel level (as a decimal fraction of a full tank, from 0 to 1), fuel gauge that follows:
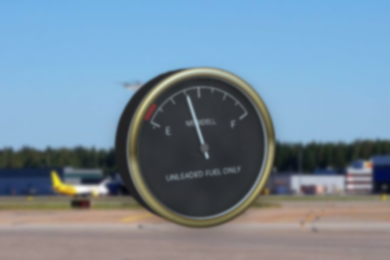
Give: 0.375
